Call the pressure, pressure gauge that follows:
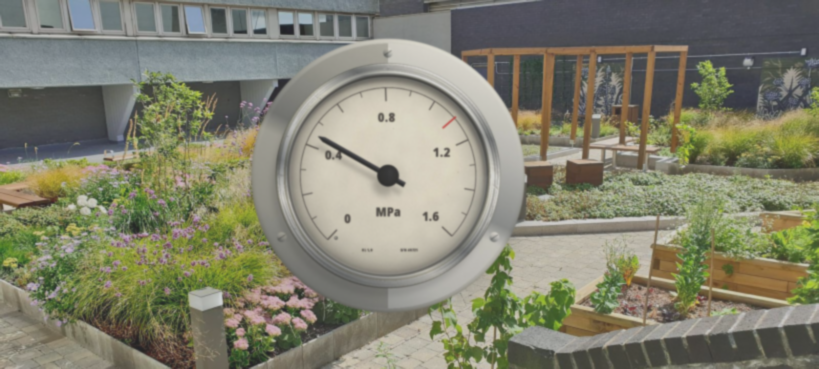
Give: 0.45 MPa
